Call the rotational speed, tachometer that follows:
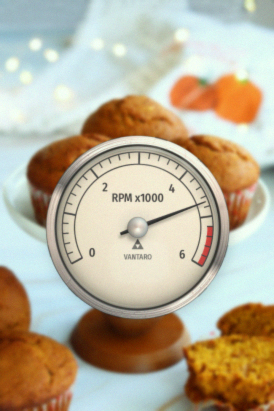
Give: 4700 rpm
